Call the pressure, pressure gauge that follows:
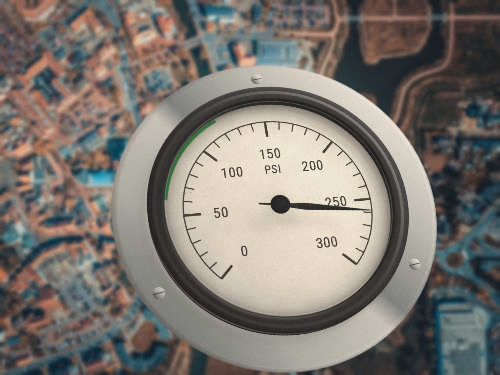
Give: 260 psi
